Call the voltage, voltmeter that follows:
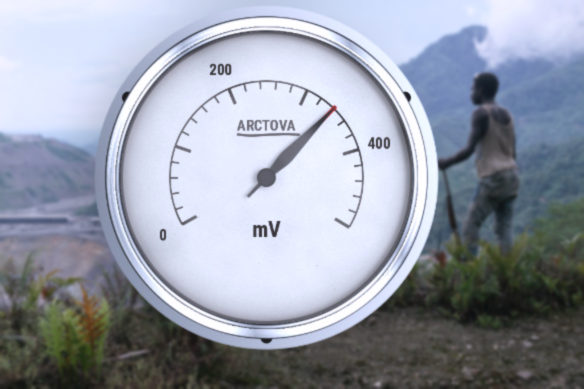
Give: 340 mV
